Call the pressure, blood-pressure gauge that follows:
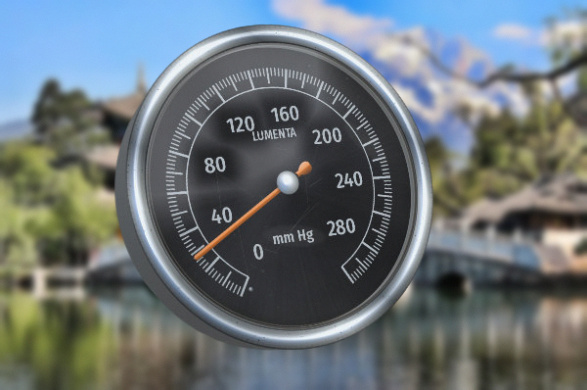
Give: 28 mmHg
